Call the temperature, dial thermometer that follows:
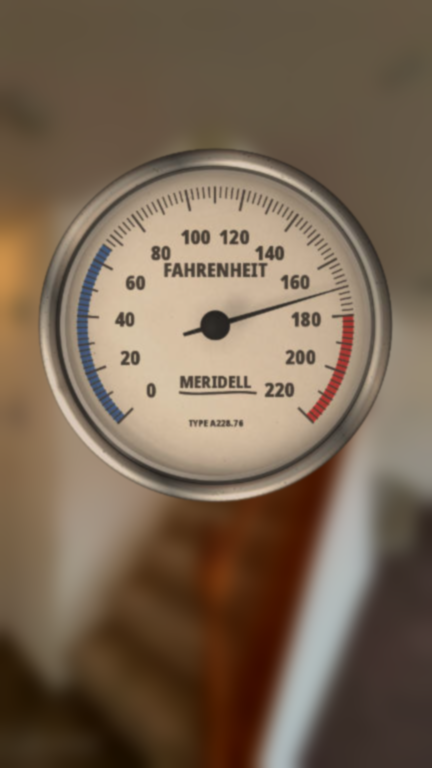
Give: 170 °F
